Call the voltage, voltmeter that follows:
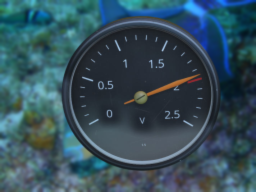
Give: 1.95 V
